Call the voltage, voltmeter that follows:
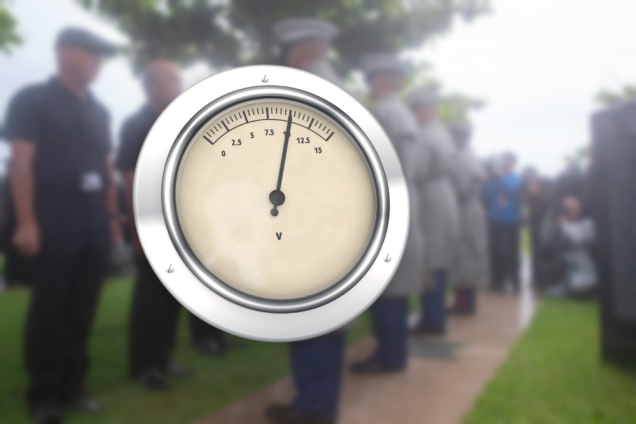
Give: 10 V
